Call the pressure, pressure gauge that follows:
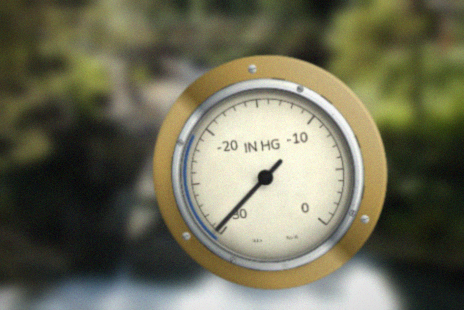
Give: -29.5 inHg
